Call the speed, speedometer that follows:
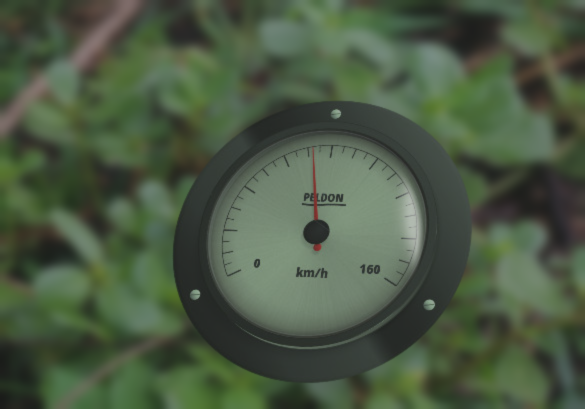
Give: 72.5 km/h
